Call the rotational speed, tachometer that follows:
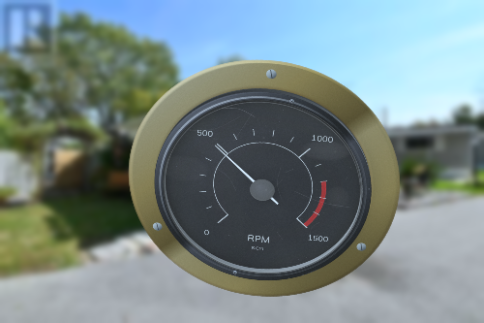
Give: 500 rpm
